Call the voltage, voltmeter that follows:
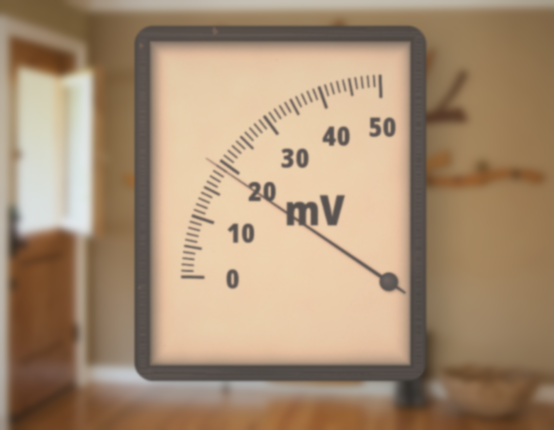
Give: 19 mV
